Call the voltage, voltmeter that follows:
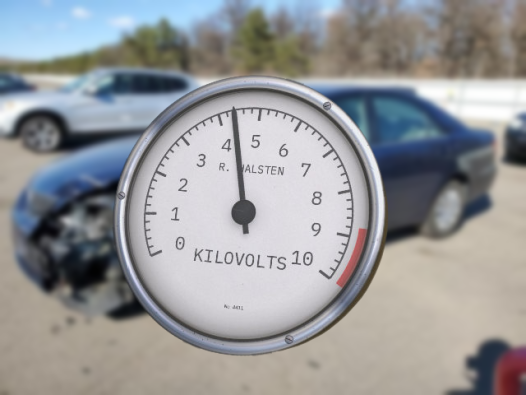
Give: 4.4 kV
